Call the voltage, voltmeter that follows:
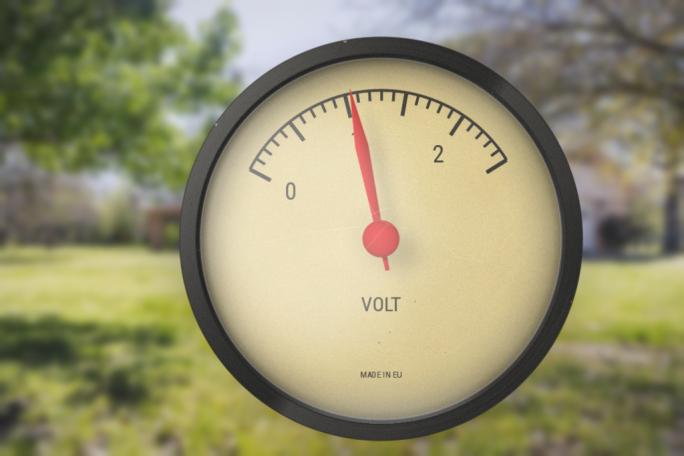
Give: 1.05 V
